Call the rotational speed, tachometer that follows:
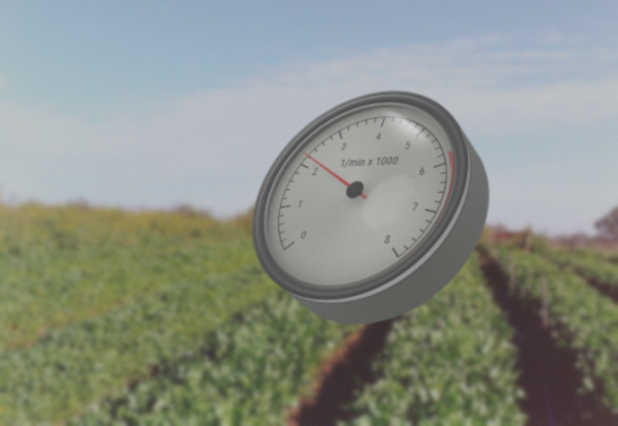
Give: 2200 rpm
